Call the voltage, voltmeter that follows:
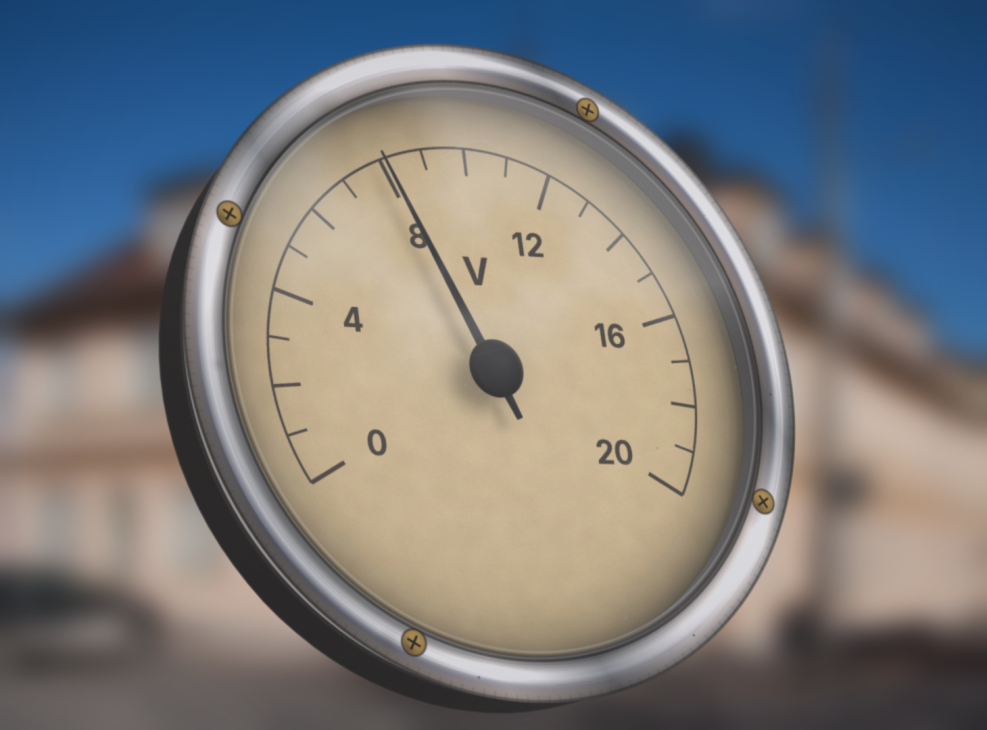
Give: 8 V
